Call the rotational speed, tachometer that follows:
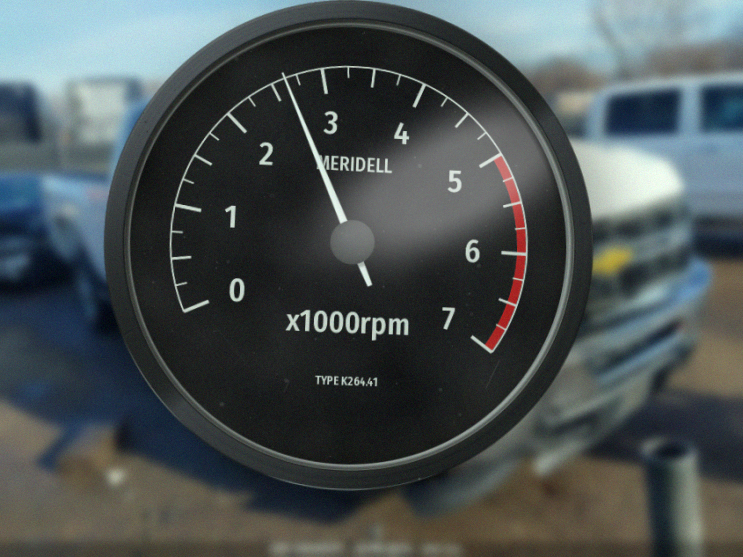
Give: 2625 rpm
